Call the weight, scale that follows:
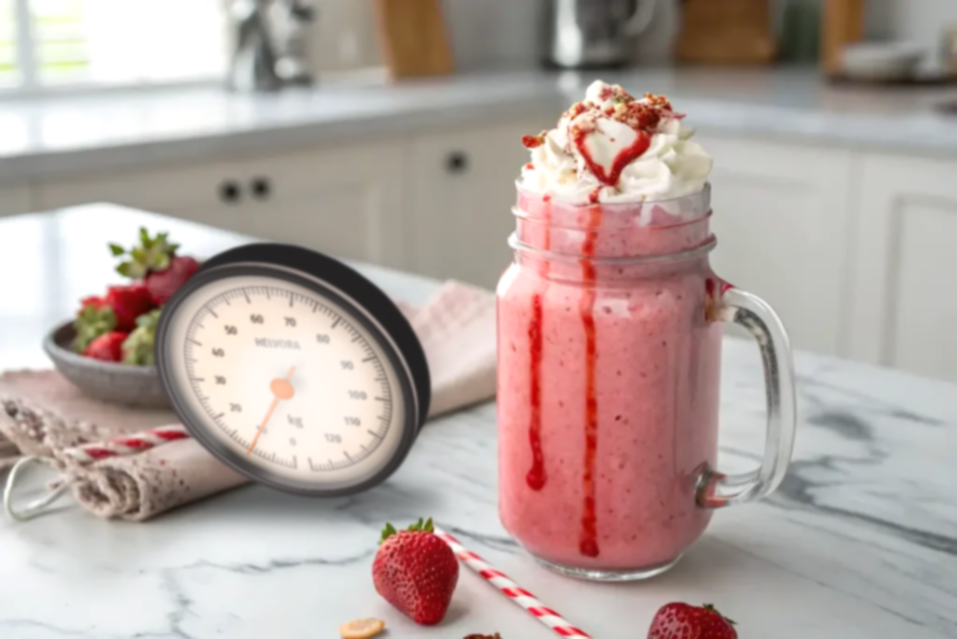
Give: 10 kg
